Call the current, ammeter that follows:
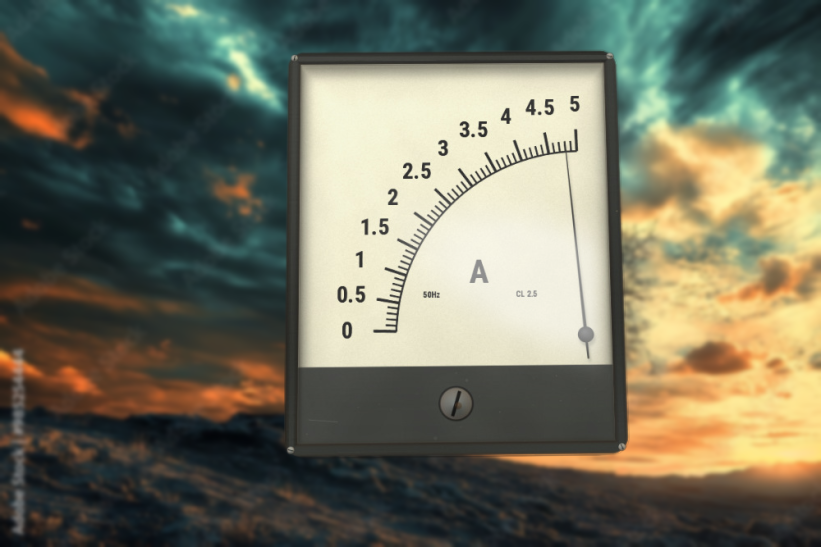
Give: 4.8 A
